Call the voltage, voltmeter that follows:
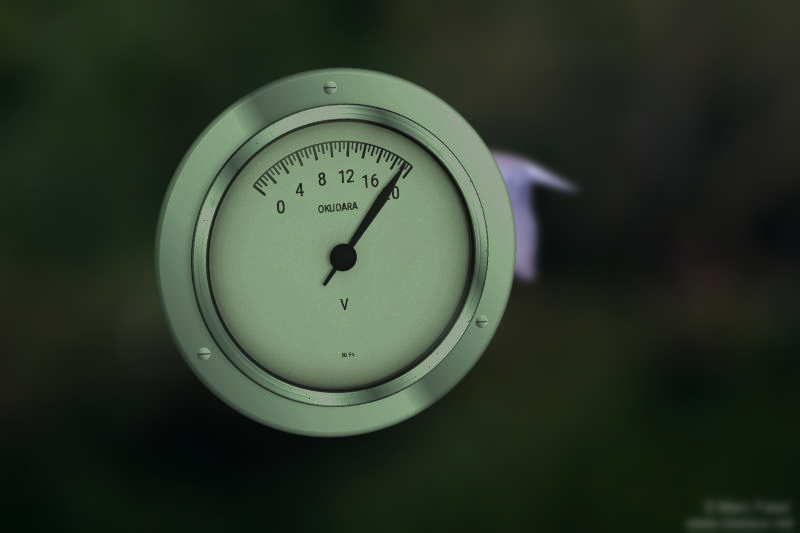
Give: 19 V
